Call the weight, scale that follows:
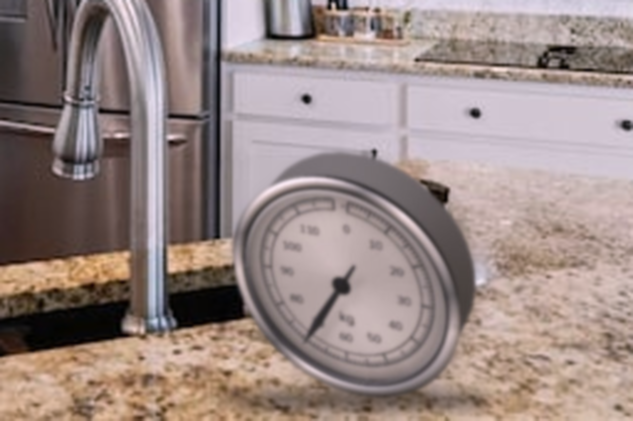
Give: 70 kg
